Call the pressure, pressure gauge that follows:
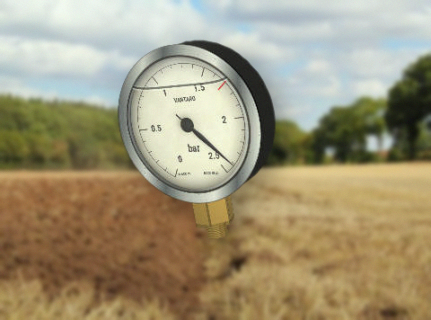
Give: 2.4 bar
